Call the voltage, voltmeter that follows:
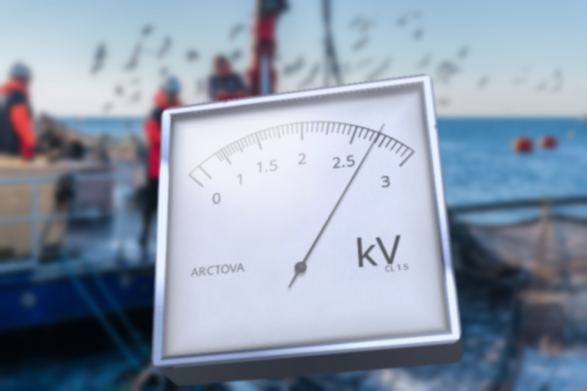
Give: 2.7 kV
